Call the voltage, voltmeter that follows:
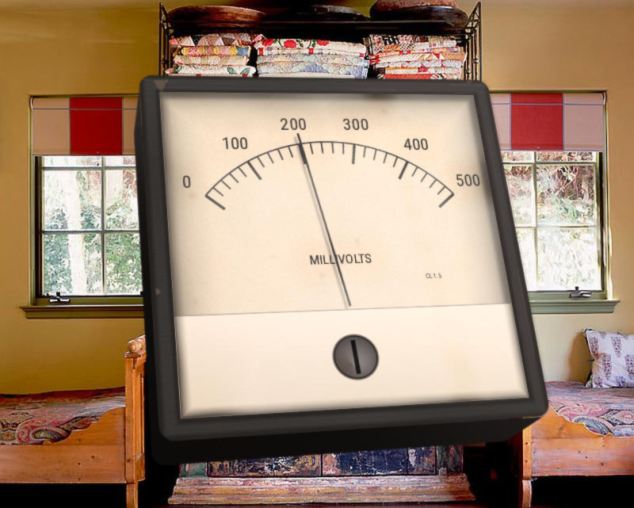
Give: 200 mV
